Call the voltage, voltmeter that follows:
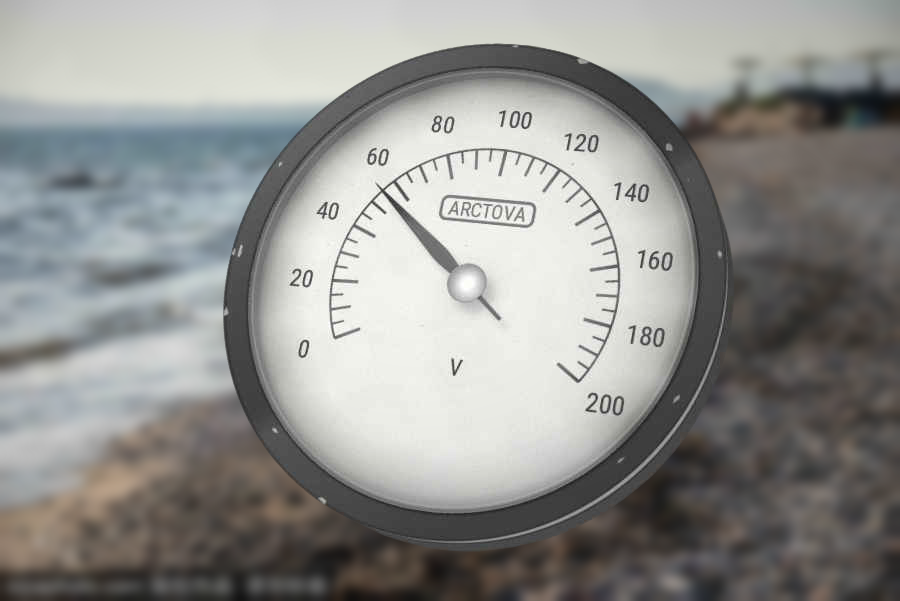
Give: 55 V
